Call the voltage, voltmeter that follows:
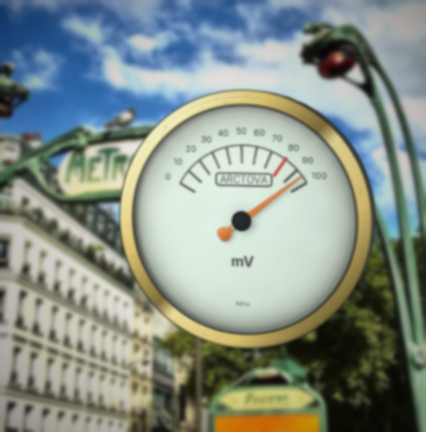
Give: 95 mV
